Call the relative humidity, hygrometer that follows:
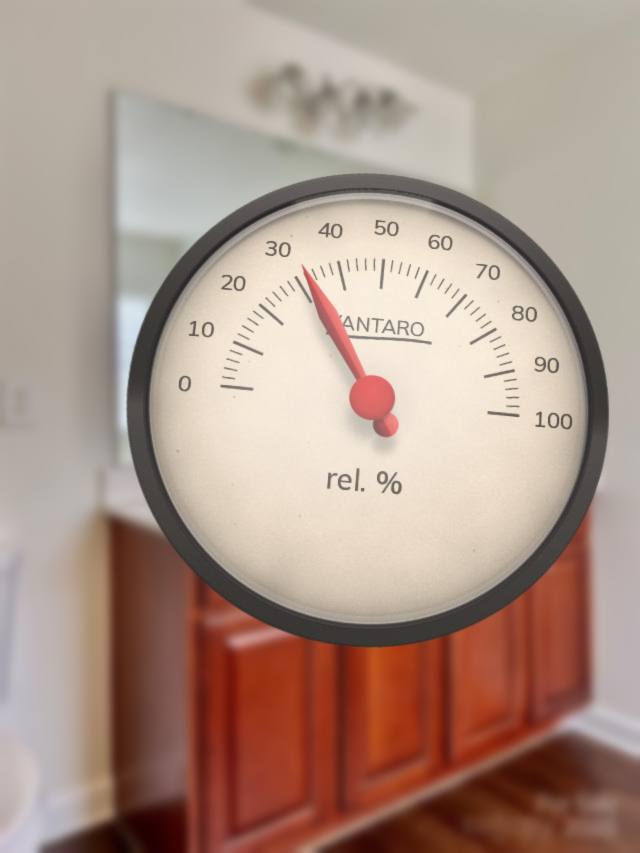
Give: 32 %
